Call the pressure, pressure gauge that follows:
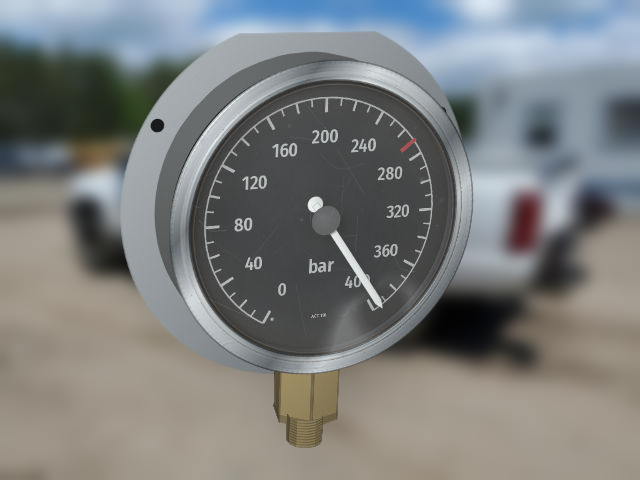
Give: 395 bar
